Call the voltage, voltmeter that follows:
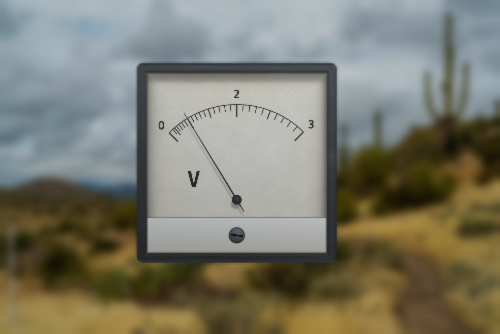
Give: 1 V
